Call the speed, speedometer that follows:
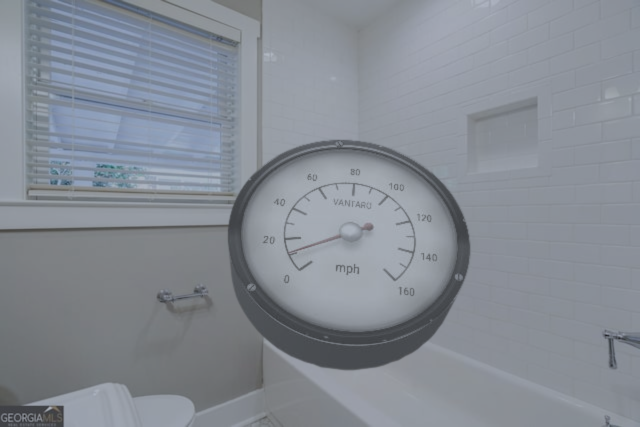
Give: 10 mph
